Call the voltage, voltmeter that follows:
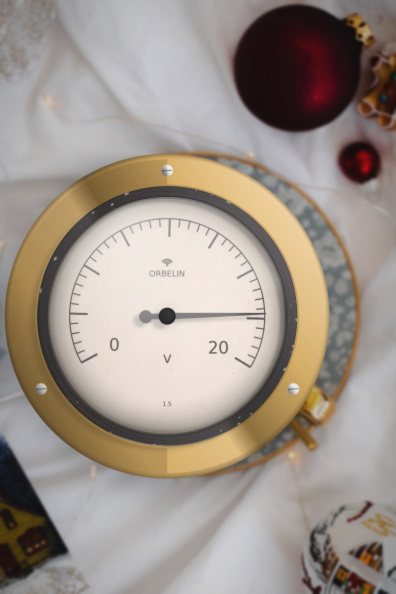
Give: 17.25 V
